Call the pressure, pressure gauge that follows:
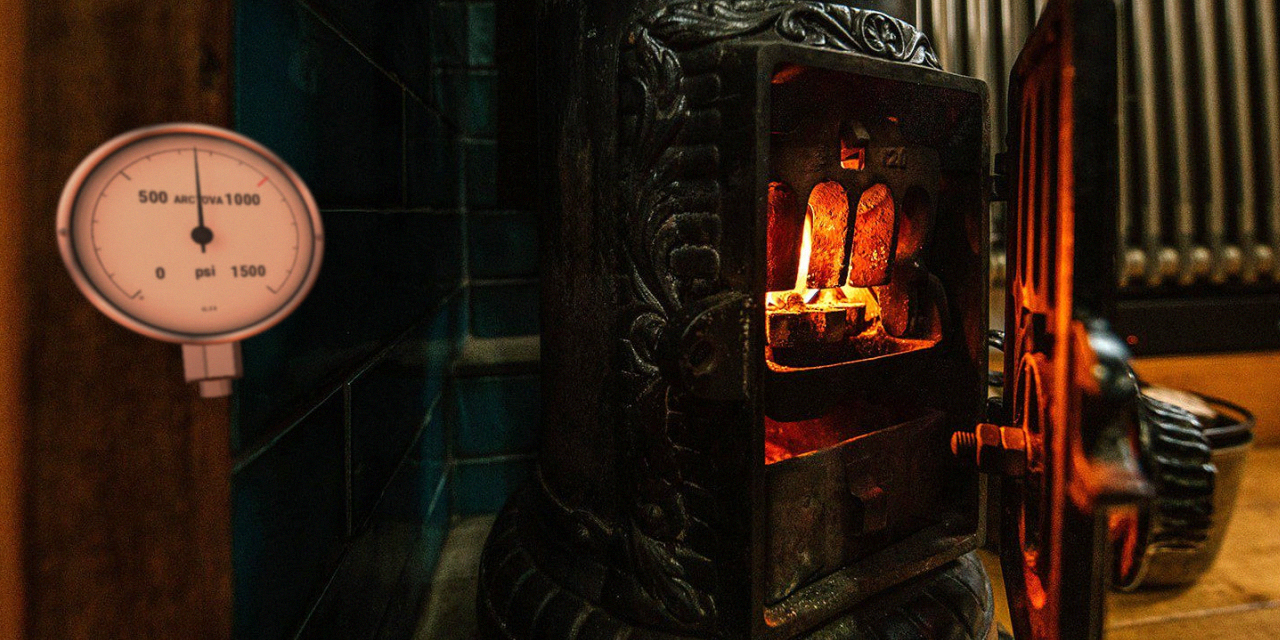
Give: 750 psi
